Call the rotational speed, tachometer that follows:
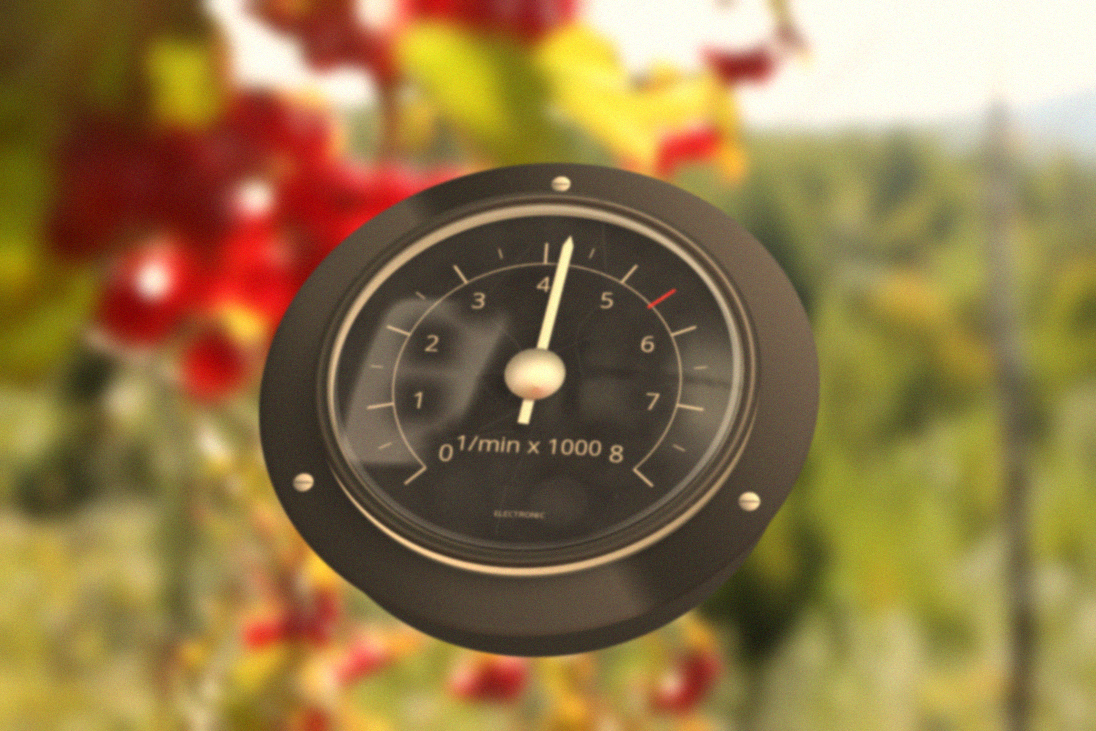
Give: 4250 rpm
